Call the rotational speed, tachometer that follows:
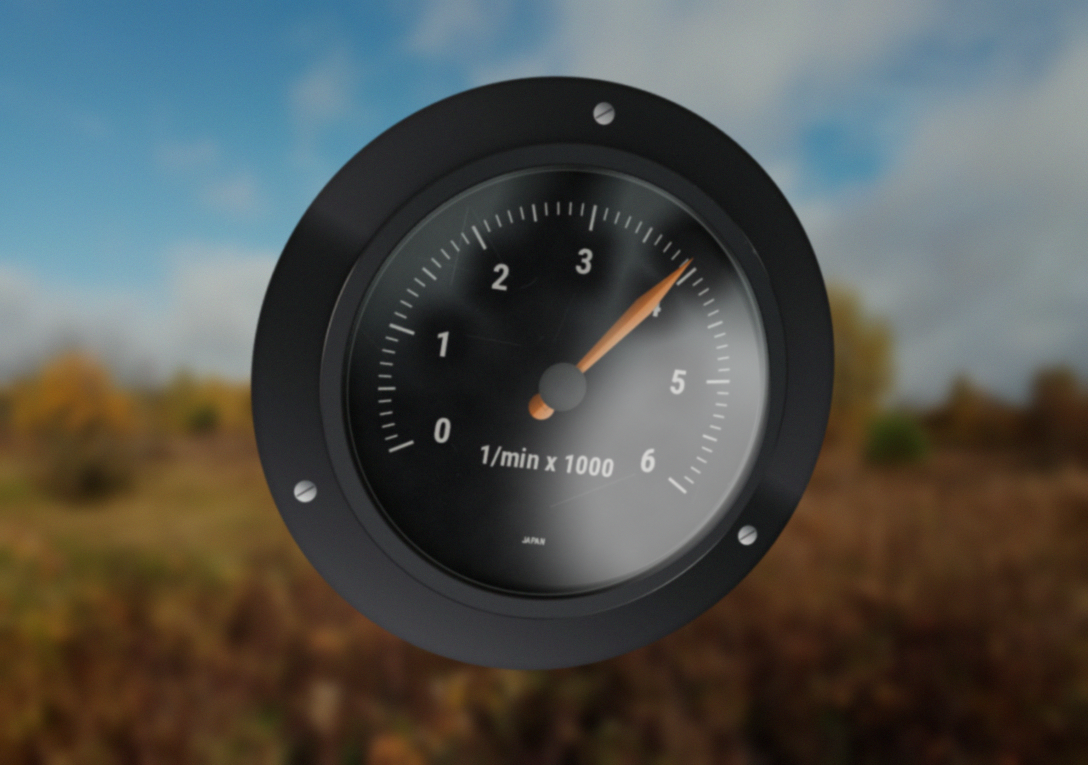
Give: 3900 rpm
